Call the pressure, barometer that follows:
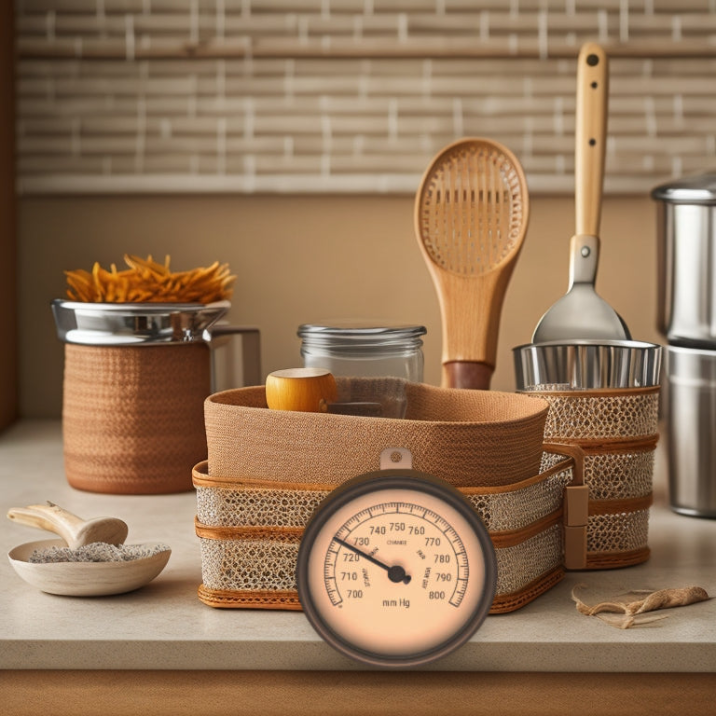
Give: 725 mmHg
